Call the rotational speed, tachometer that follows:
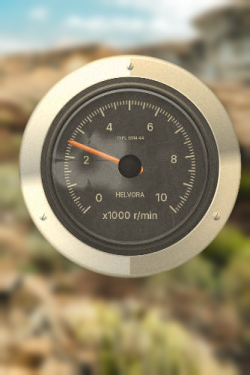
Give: 2500 rpm
